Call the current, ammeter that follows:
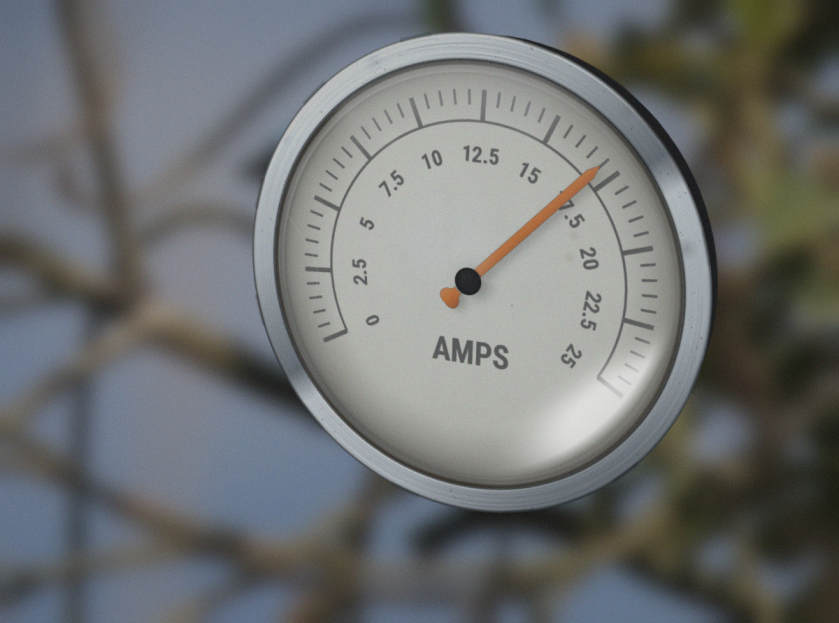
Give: 17 A
